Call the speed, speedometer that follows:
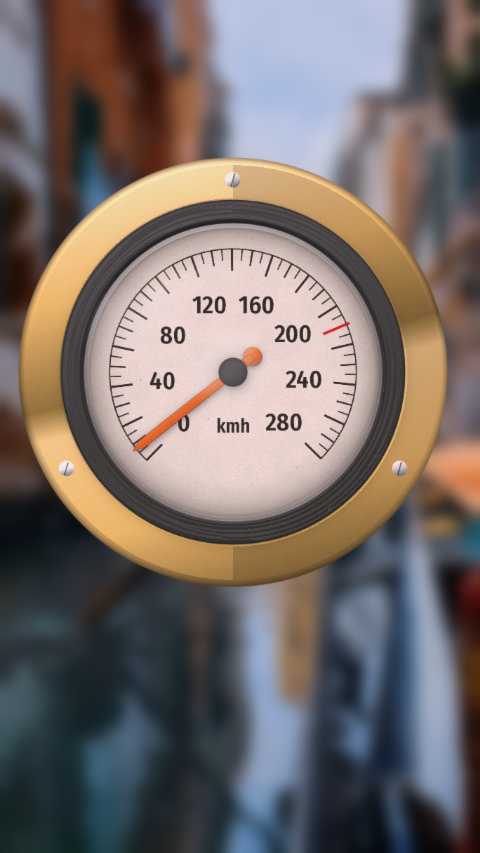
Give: 7.5 km/h
